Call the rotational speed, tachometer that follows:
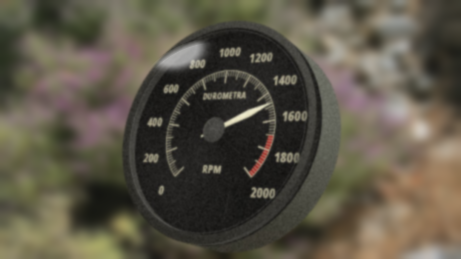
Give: 1500 rpm
